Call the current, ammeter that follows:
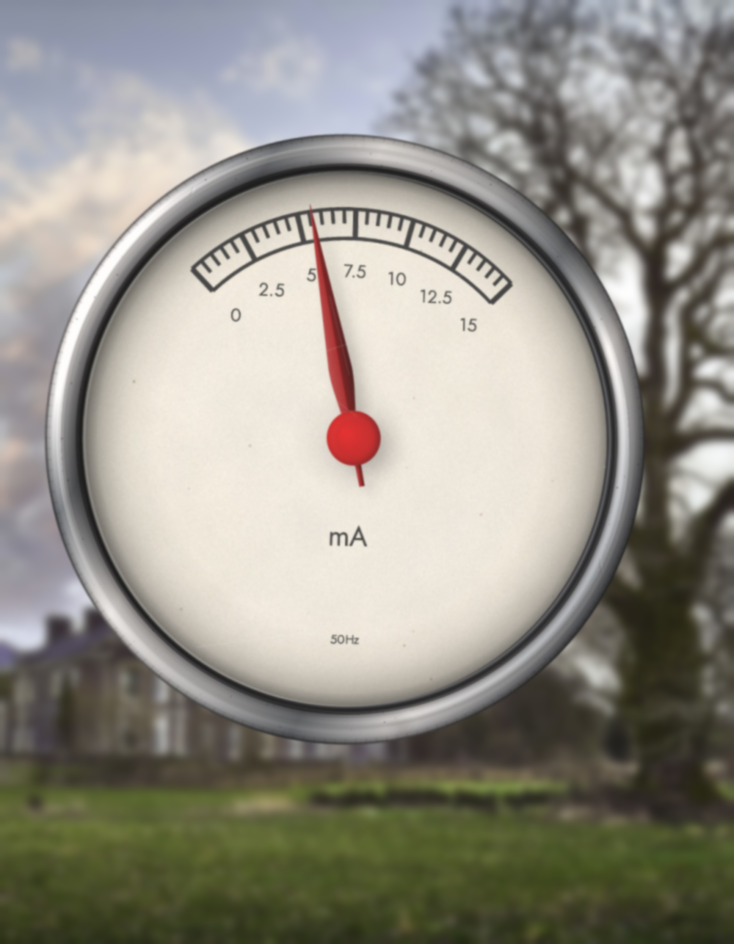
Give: 5.5 mA
